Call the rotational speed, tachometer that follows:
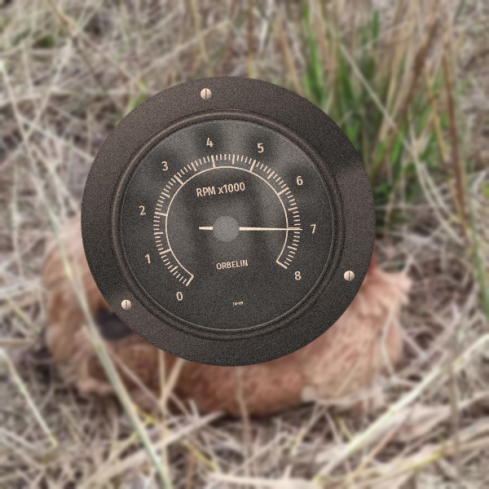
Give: 7000 rpm
